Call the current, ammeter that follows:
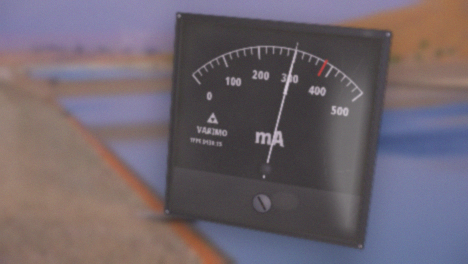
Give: 300 mA
